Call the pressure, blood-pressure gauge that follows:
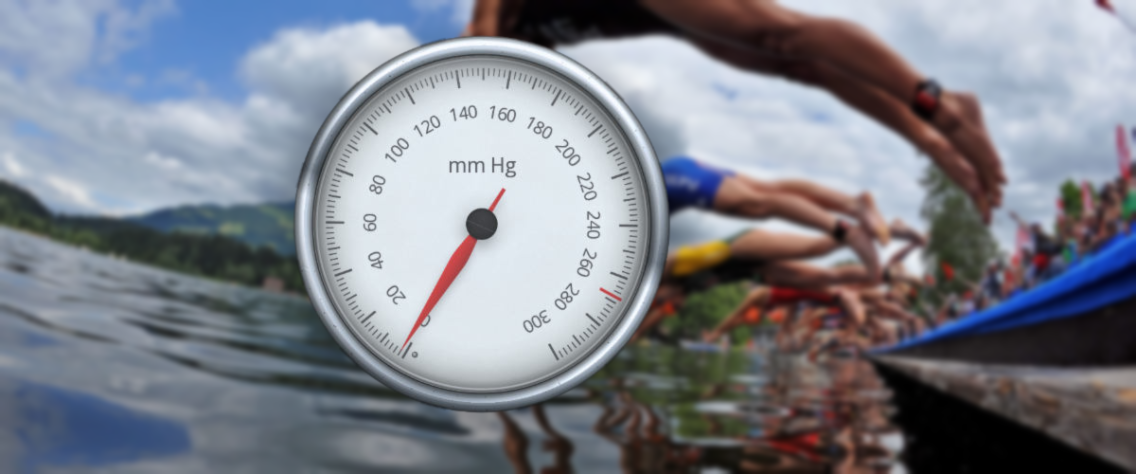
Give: 2 mmHg
